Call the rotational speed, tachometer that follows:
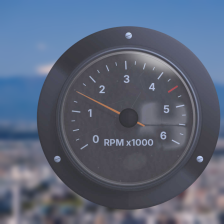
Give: 1500 rpm
